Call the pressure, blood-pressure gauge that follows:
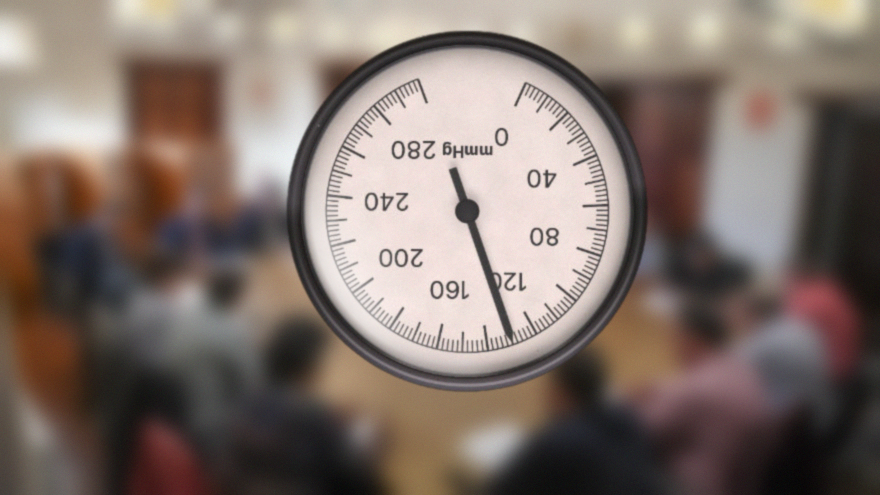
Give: 130 mmHg
